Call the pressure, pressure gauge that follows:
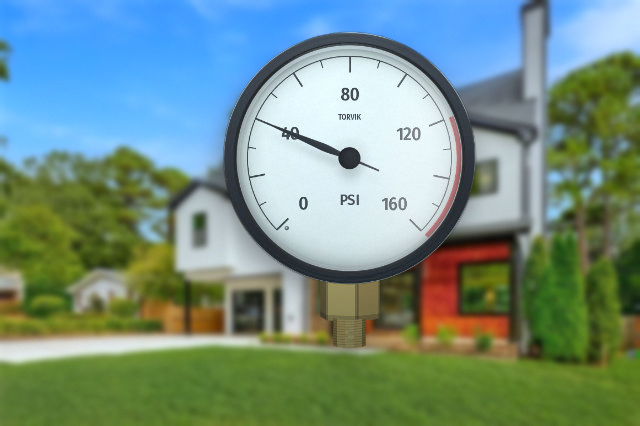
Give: 40 psi
